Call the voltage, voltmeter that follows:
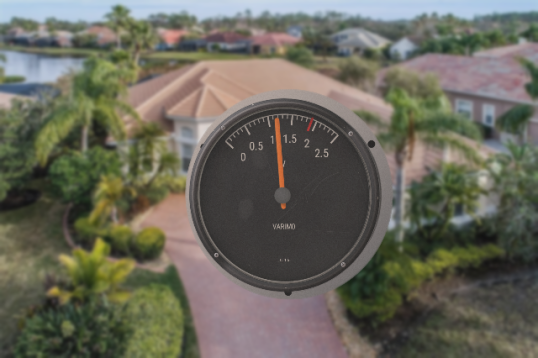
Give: 1.2 V
